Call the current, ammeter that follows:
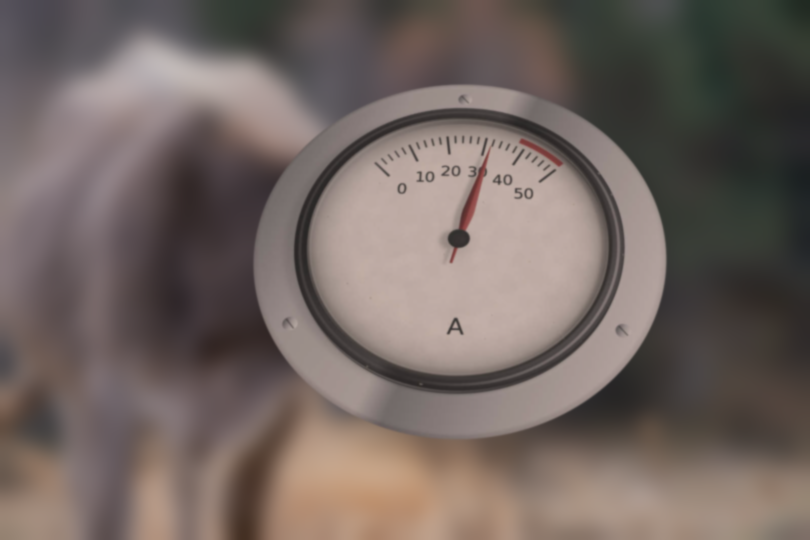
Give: 32 A
